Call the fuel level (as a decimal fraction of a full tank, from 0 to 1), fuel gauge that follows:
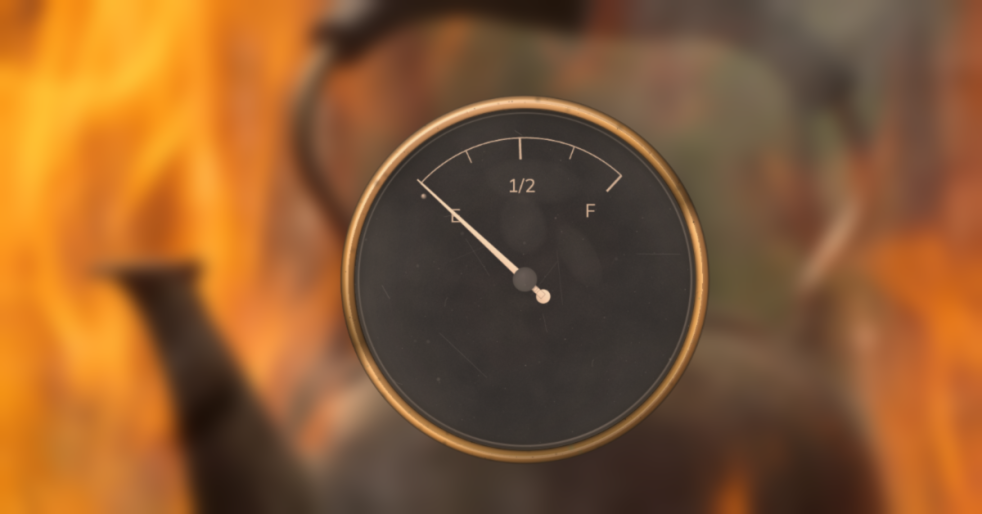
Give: 0
